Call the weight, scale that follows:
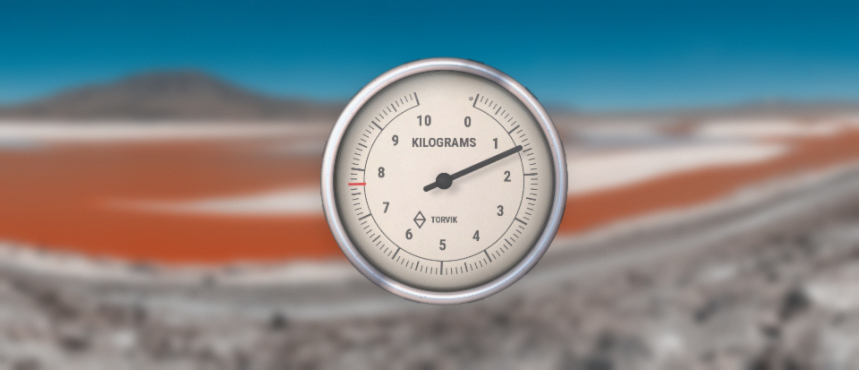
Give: 1.4 kg
